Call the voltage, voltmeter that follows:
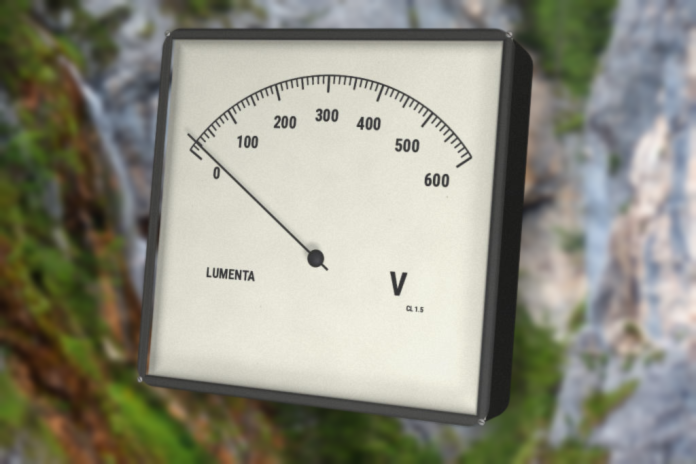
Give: 20 V
